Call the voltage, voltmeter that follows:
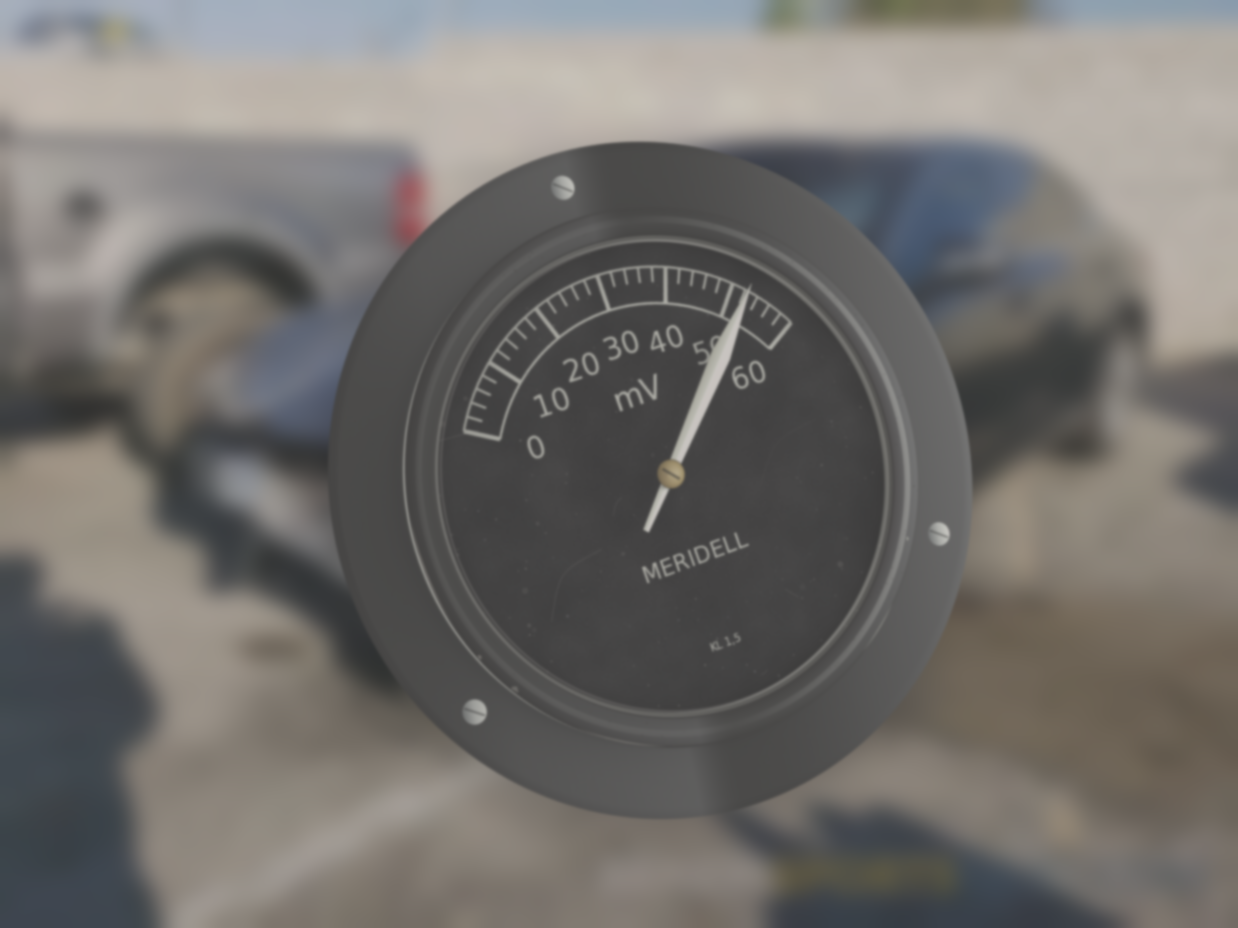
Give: 52 mV
